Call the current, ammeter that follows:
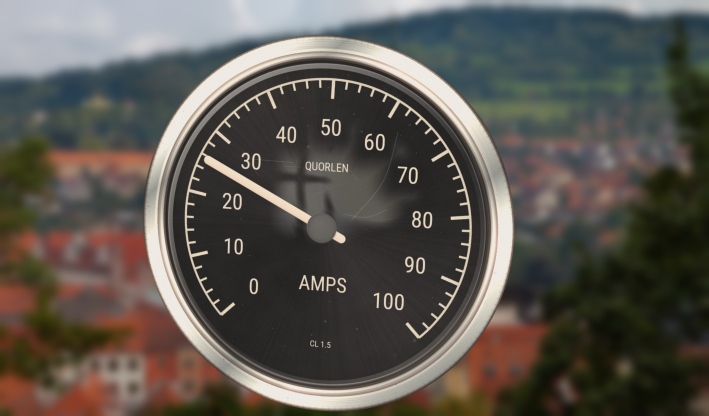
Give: 26 A
